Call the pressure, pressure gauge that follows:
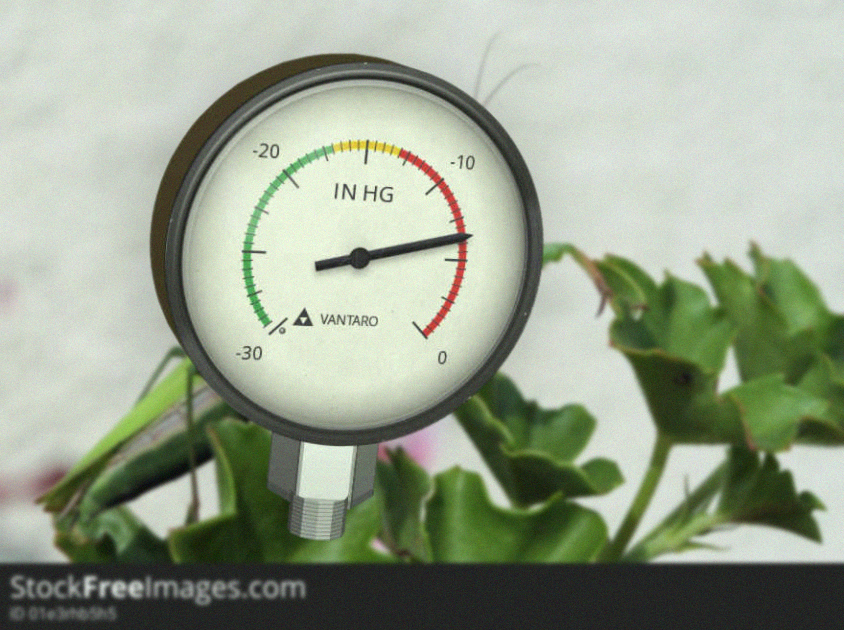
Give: -6.5 inHg
